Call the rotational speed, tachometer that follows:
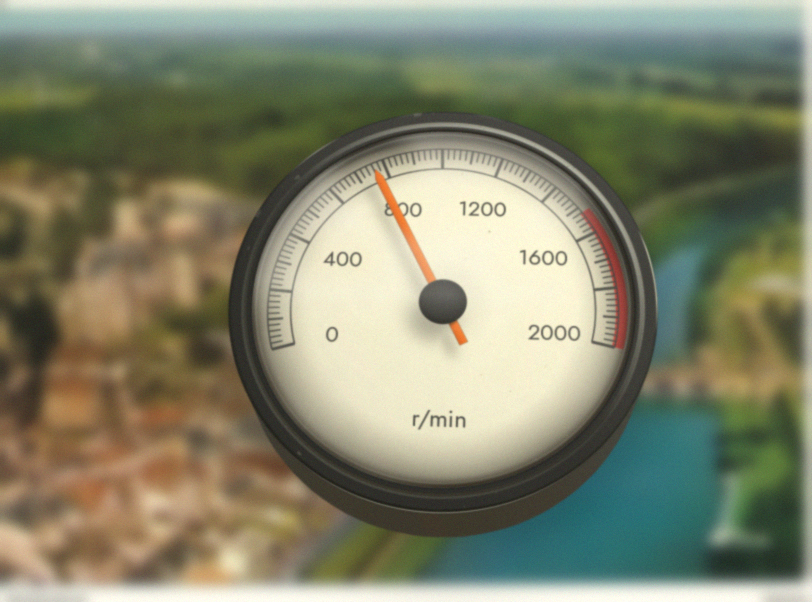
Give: 760 rpm
